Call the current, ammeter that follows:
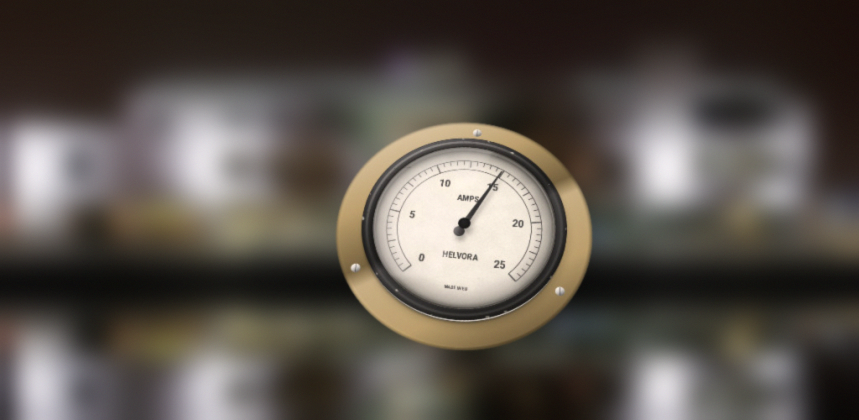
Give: 15 A
